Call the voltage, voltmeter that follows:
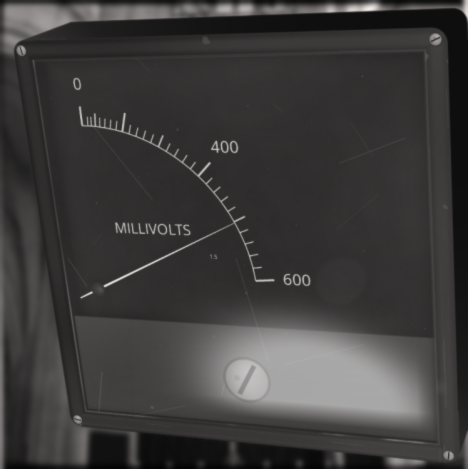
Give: 500 mV
